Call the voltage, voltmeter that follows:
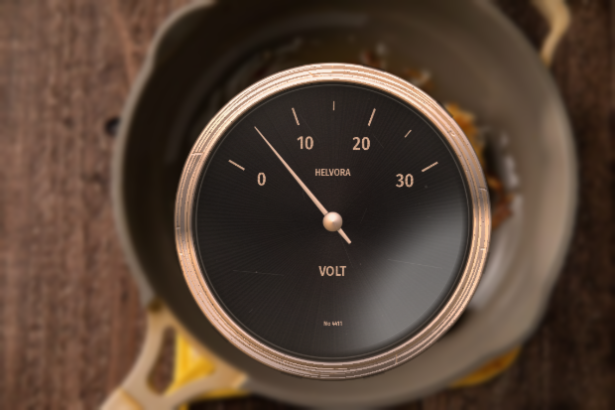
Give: 5 V
